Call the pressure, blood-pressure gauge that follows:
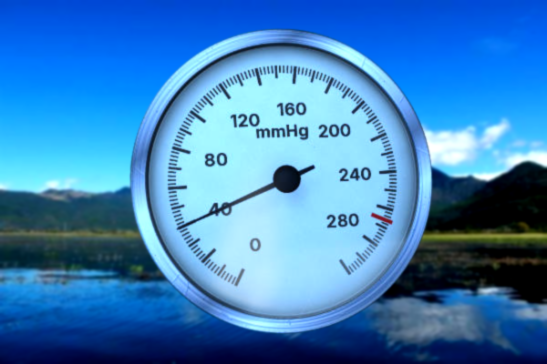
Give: 40 mmHg
